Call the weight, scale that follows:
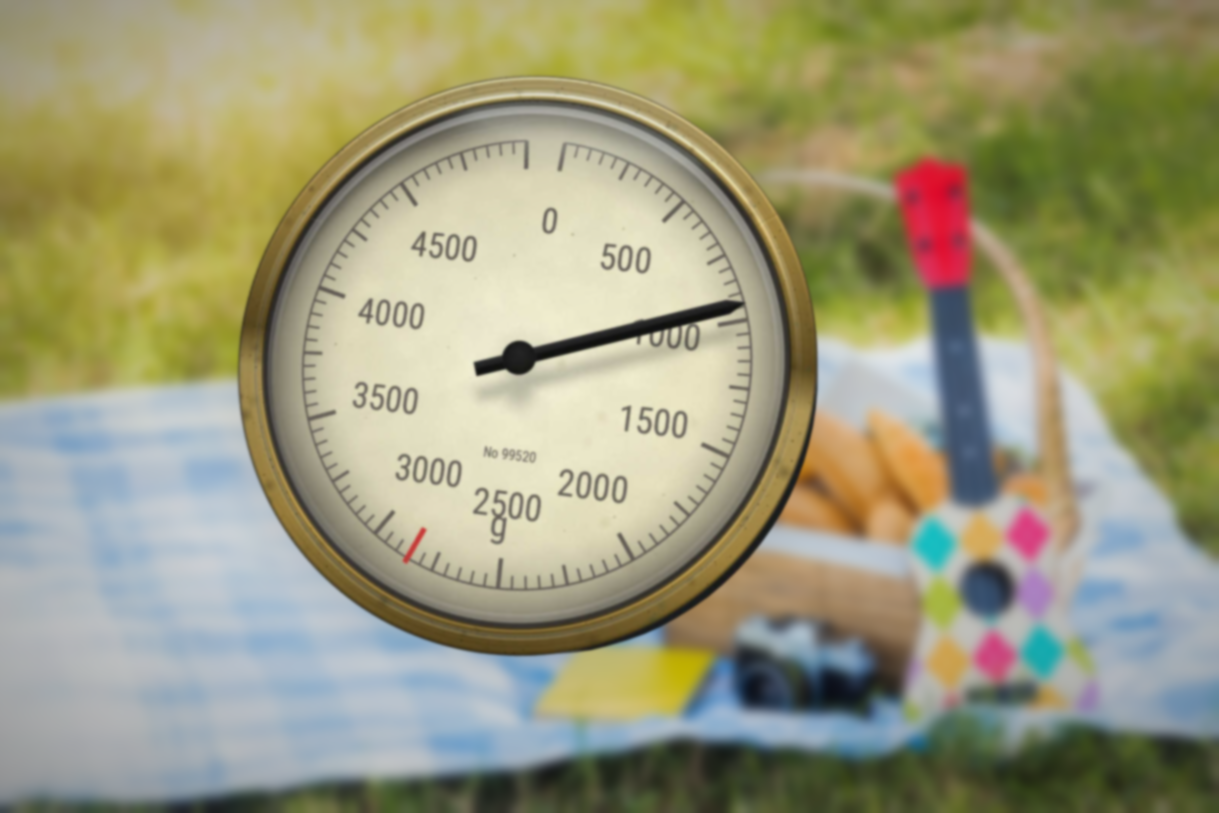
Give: 950 g
